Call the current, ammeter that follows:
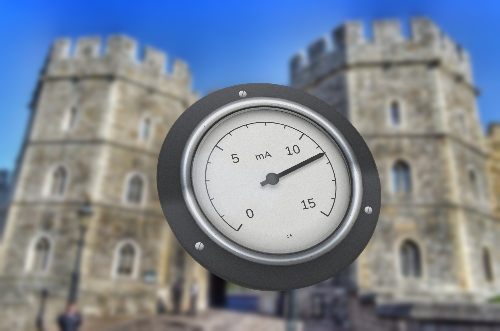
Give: 11.5 mA
